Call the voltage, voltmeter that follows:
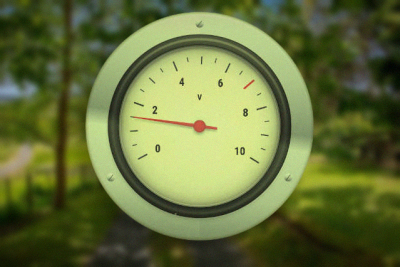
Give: 1.5 V
